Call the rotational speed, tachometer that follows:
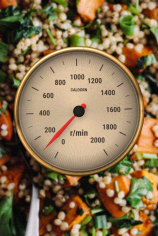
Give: 100 rpm
